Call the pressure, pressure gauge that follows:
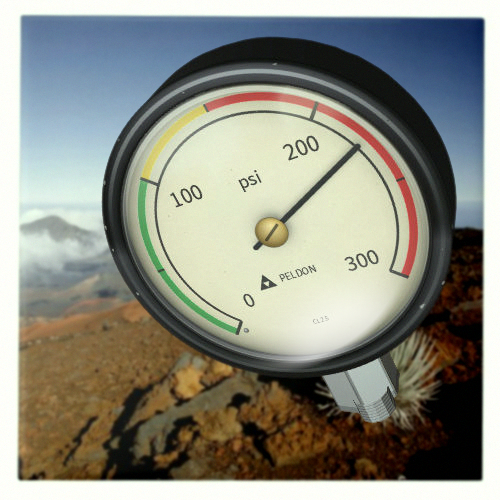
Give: 225 psi
